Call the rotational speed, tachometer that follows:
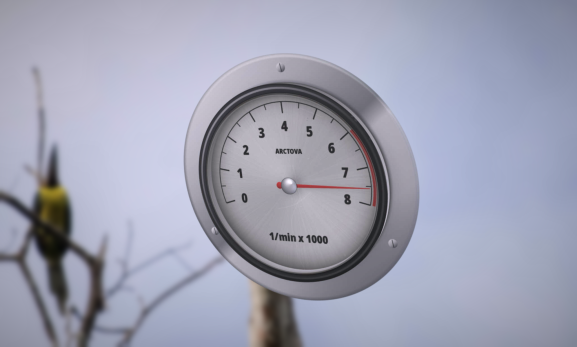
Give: 7500 rpm
